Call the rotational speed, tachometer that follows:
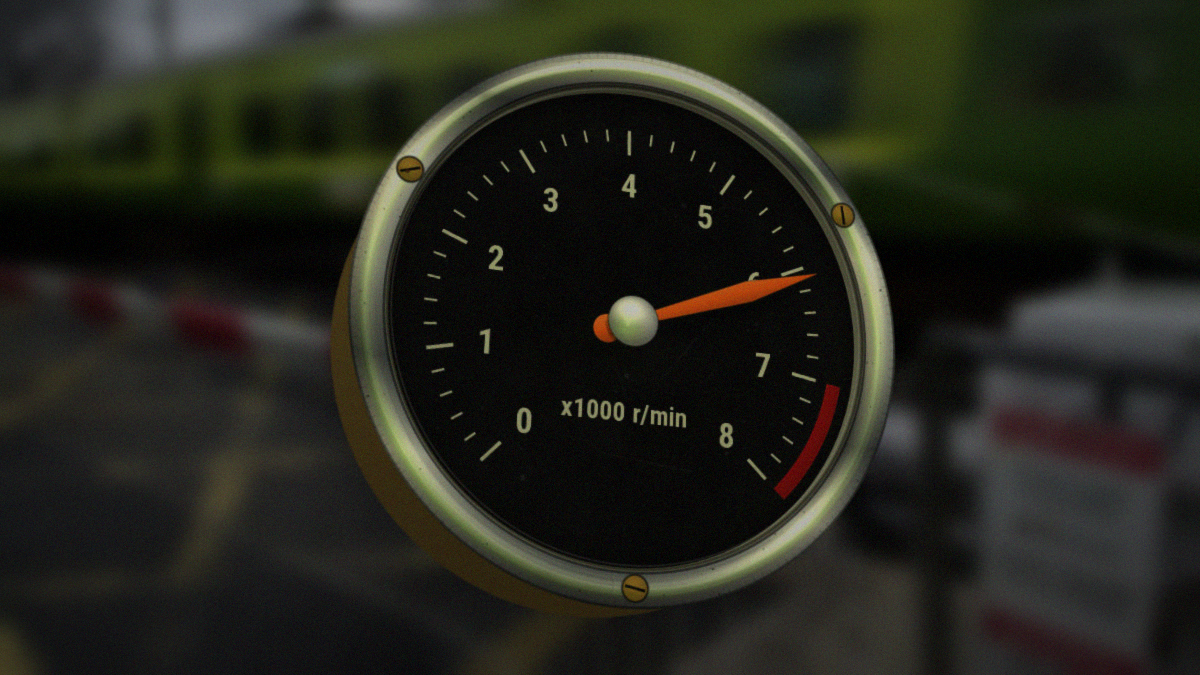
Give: 6100 rpm
